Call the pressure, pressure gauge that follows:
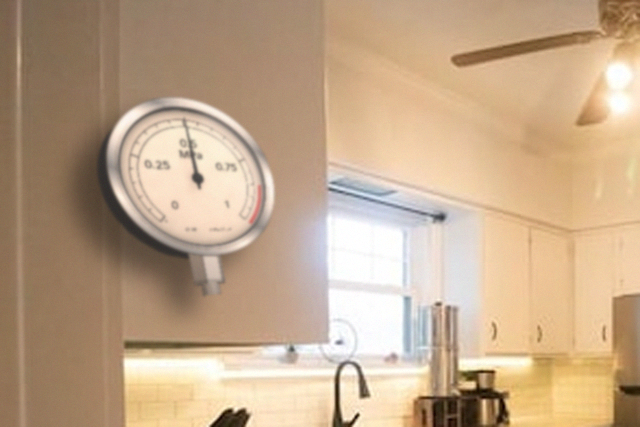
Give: 0.5 MPa
